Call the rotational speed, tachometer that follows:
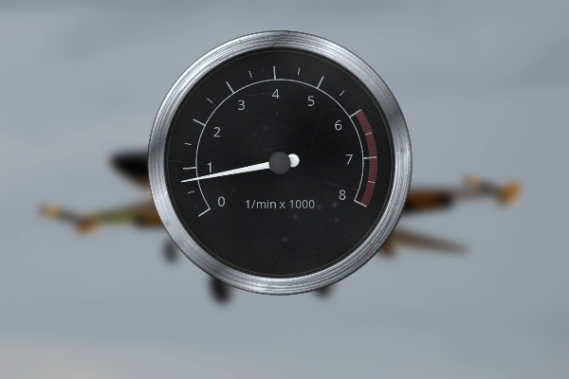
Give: 750 rpm
